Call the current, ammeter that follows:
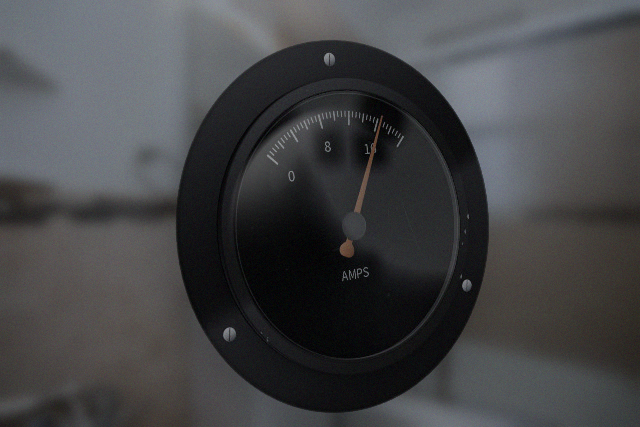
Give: 16 A
